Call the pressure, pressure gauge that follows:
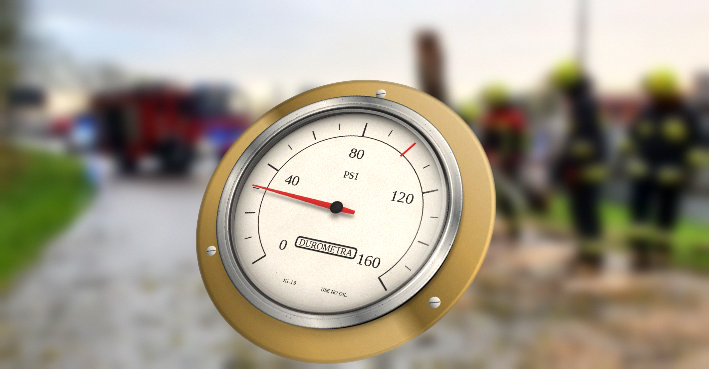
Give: 30 psi
